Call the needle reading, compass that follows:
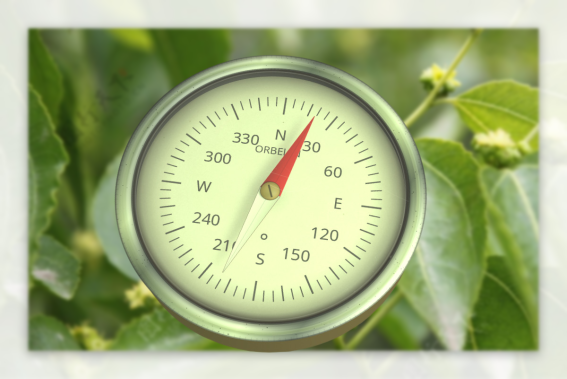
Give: 20 °
